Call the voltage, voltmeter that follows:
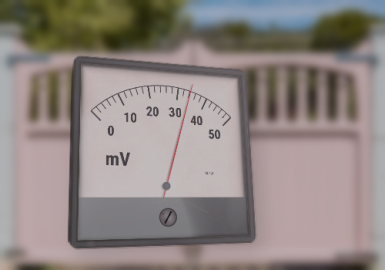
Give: 34 mV
